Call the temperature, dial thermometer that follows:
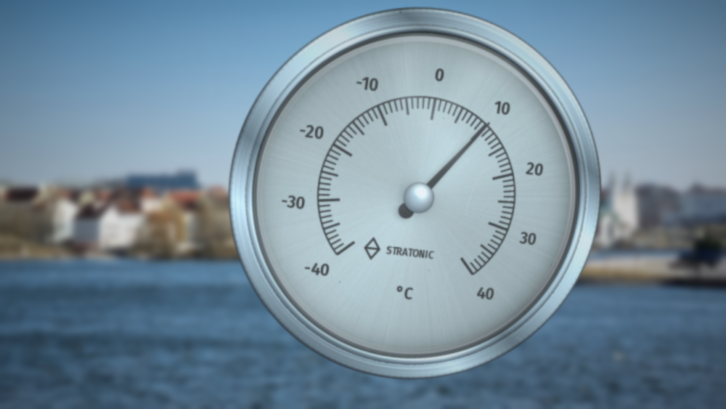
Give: 10 °C
